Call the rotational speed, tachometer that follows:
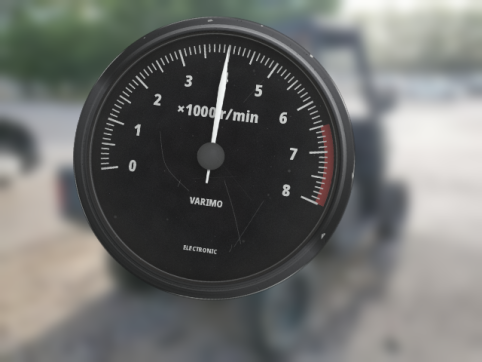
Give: 4000 rpm
